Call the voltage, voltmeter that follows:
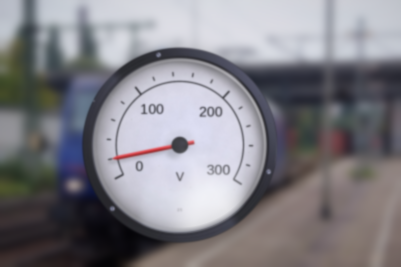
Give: 20 V
